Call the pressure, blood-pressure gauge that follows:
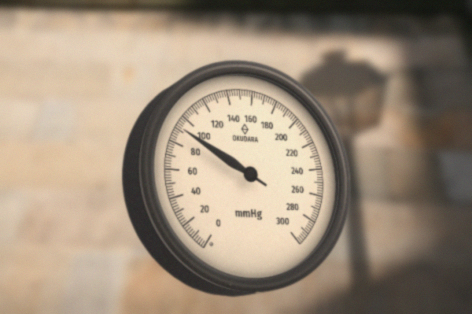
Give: 90 mmHg
